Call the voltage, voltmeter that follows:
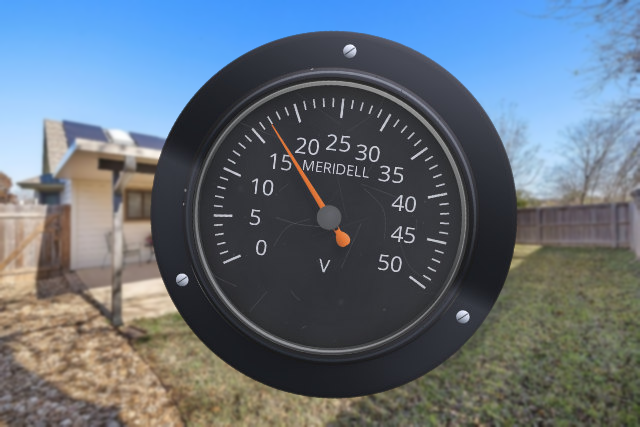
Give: 17 V
